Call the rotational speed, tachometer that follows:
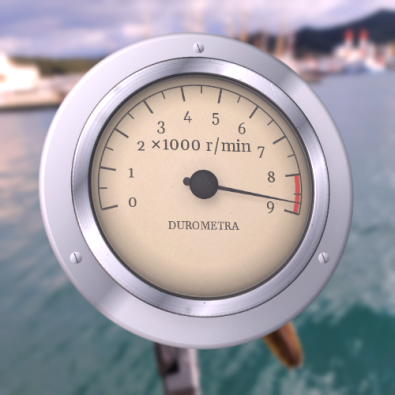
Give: 8750 rpm
